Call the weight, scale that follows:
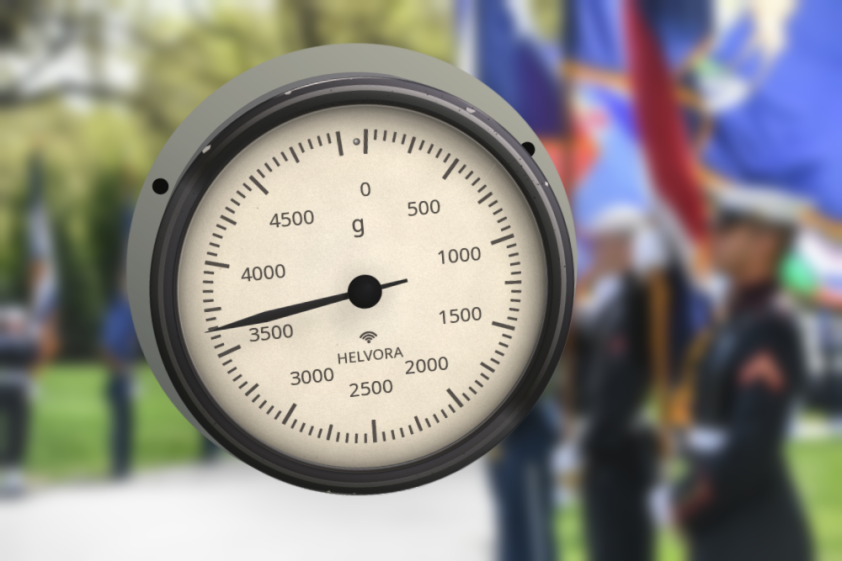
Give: 3650 g
